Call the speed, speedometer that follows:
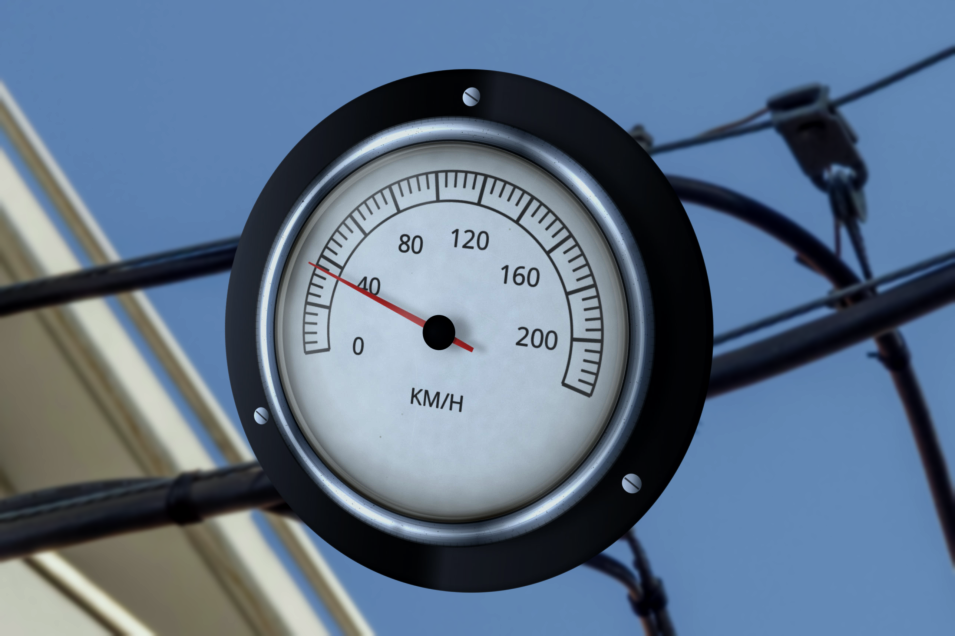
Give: 36 km/h
